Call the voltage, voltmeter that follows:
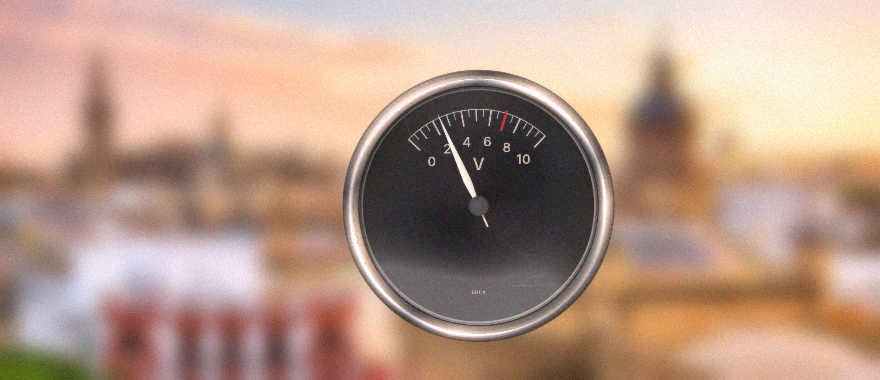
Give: 2.5 V
